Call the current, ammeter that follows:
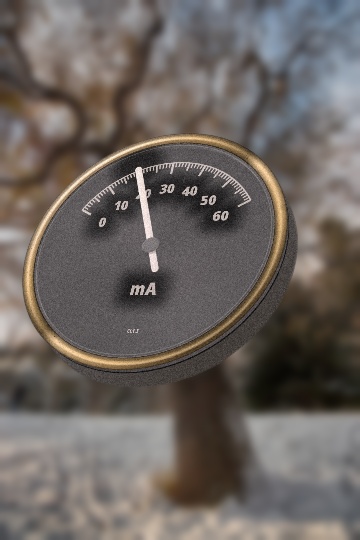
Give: 20 mA
